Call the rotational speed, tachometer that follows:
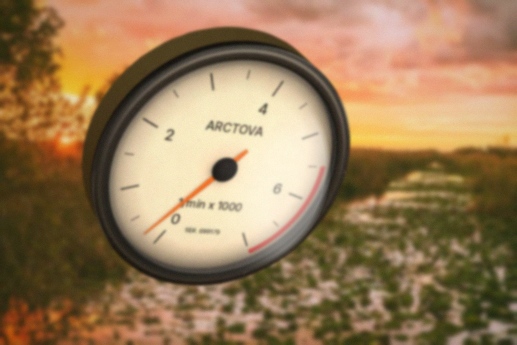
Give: 250 rpm
